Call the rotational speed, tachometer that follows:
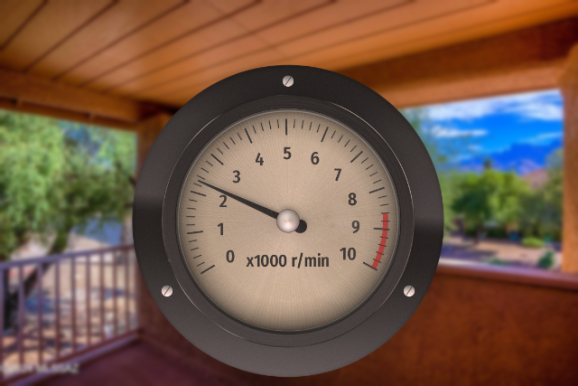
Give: 2300 rpm
